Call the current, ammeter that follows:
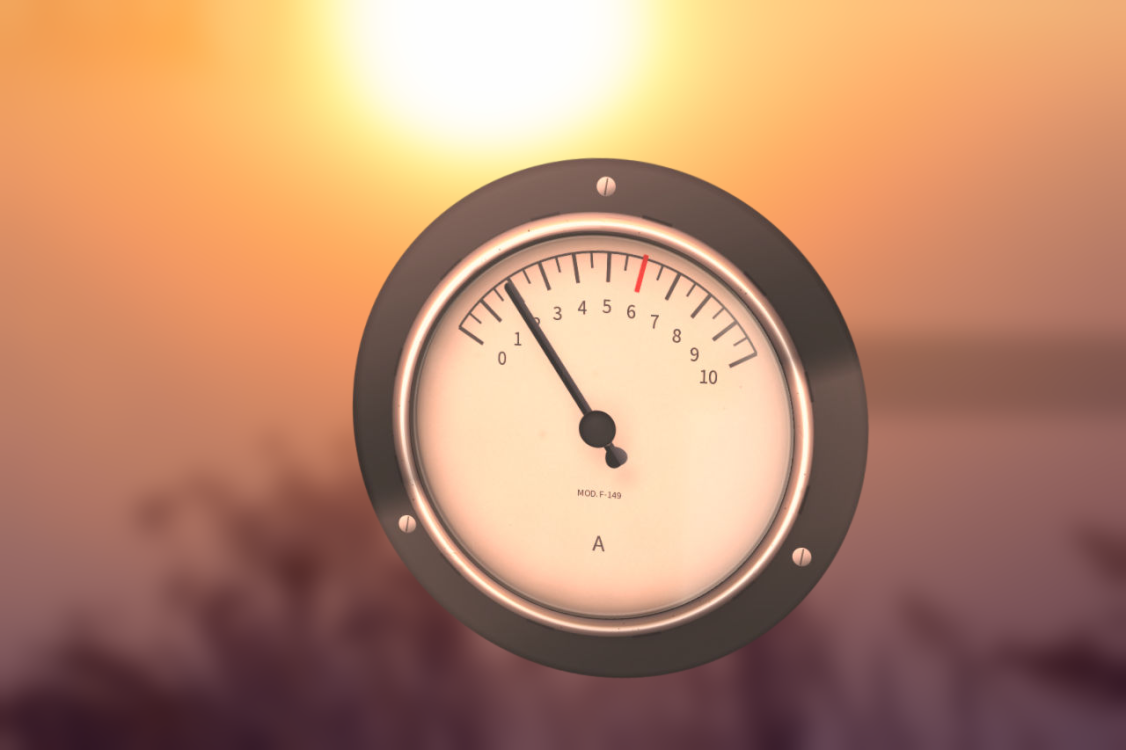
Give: 2 A
